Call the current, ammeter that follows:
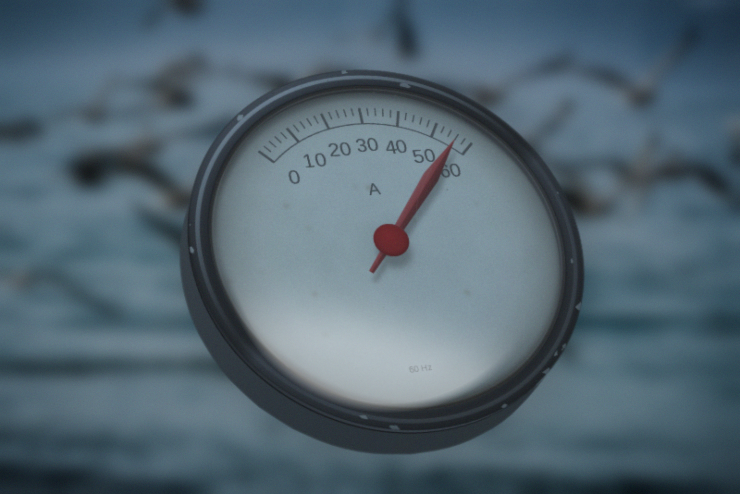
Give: 56 A
